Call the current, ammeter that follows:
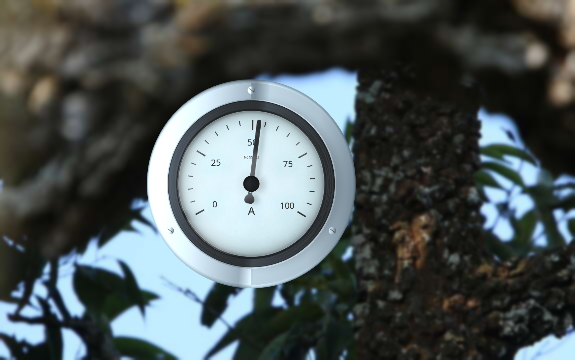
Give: 52.5 A
